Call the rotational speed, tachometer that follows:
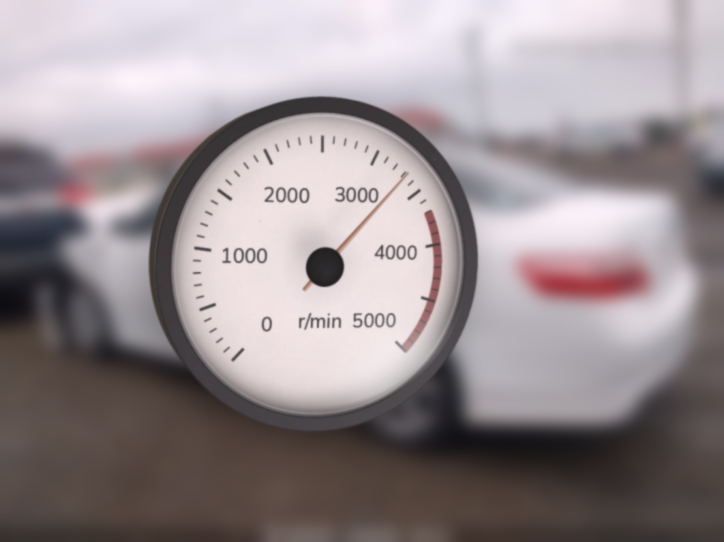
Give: 3300 rpm
